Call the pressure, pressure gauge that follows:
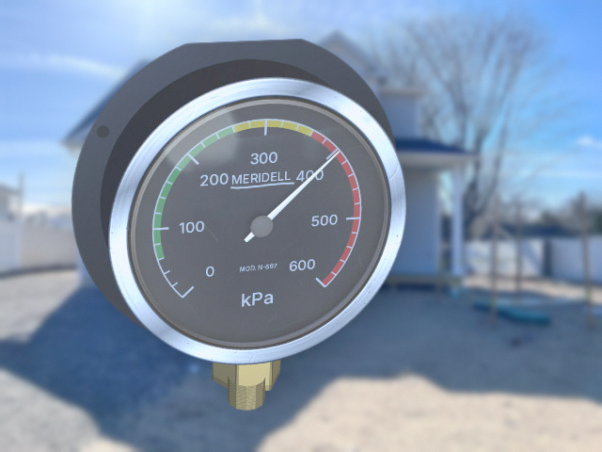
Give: 400 kPa
